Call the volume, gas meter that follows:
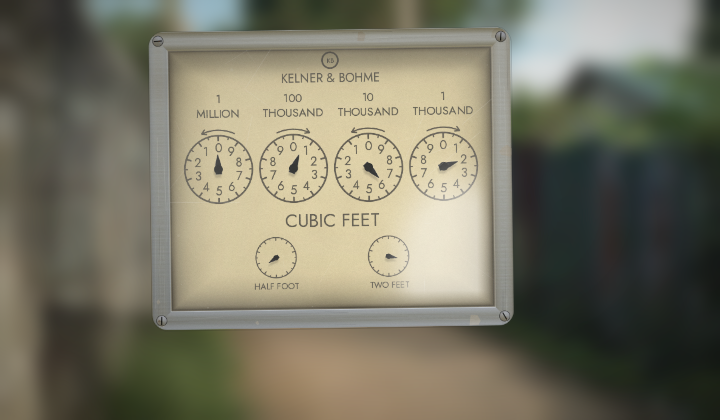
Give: 6200 ft³
